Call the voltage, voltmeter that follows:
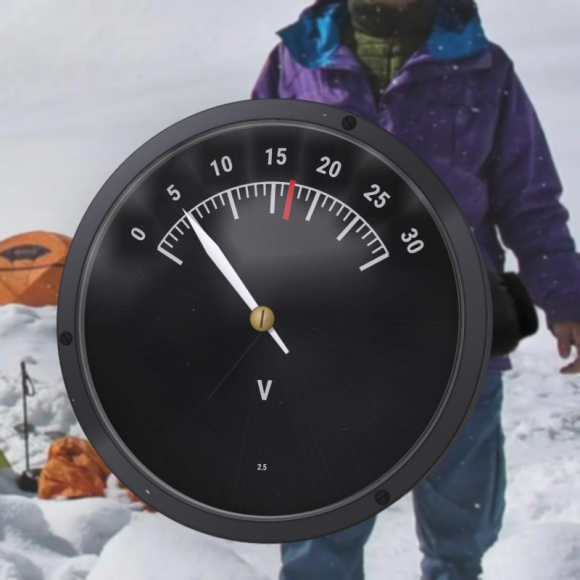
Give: 5 V
